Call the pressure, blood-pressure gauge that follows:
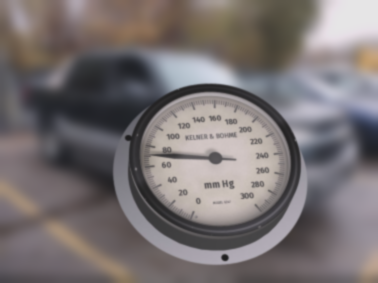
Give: 70 mmHg
